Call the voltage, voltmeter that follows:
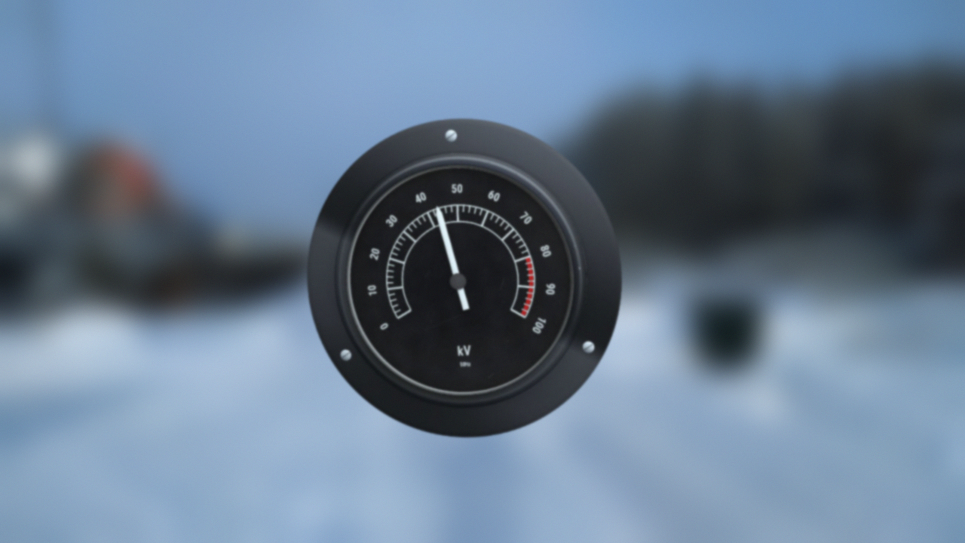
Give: 44 kV
